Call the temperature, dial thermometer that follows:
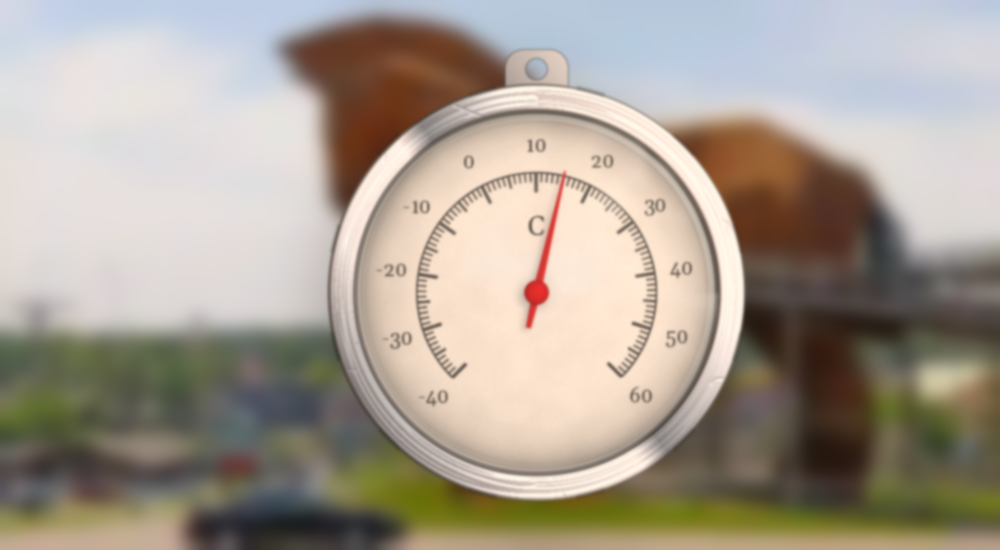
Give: 15 °C
